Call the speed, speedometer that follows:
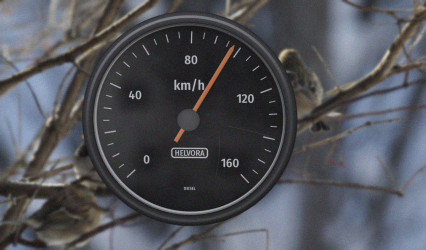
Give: 97.5 km/h
